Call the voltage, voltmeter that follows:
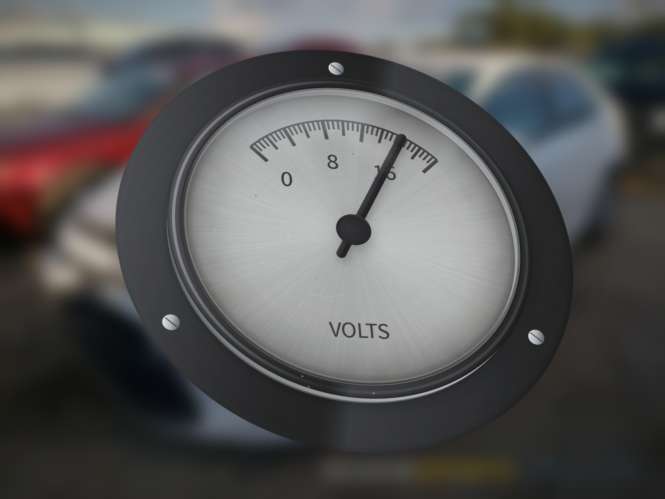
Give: 16 V
